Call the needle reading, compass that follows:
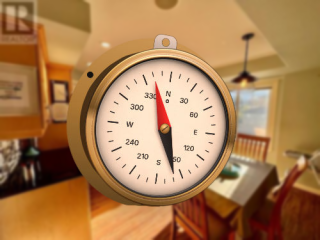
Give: 340 °
